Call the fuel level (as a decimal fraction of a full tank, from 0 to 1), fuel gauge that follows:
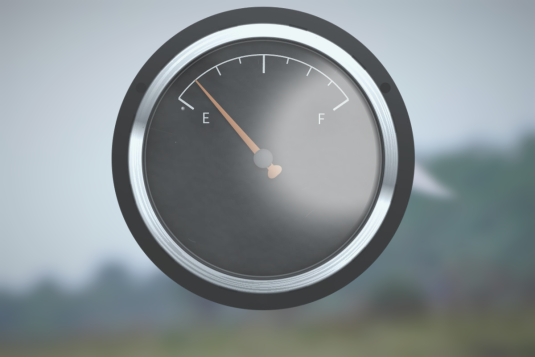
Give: 0.125
